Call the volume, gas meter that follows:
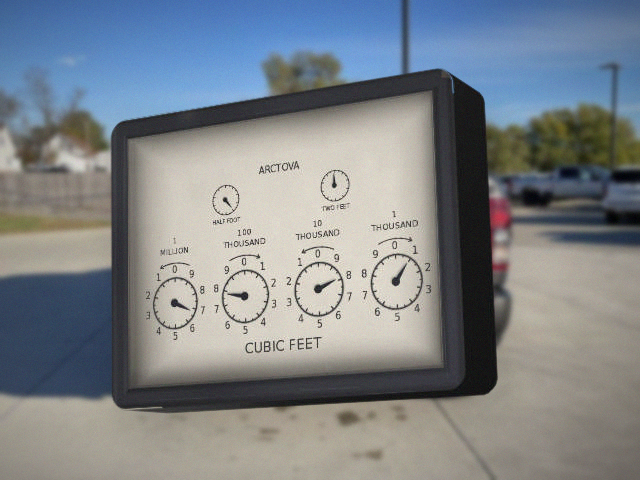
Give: 678100 ft³
